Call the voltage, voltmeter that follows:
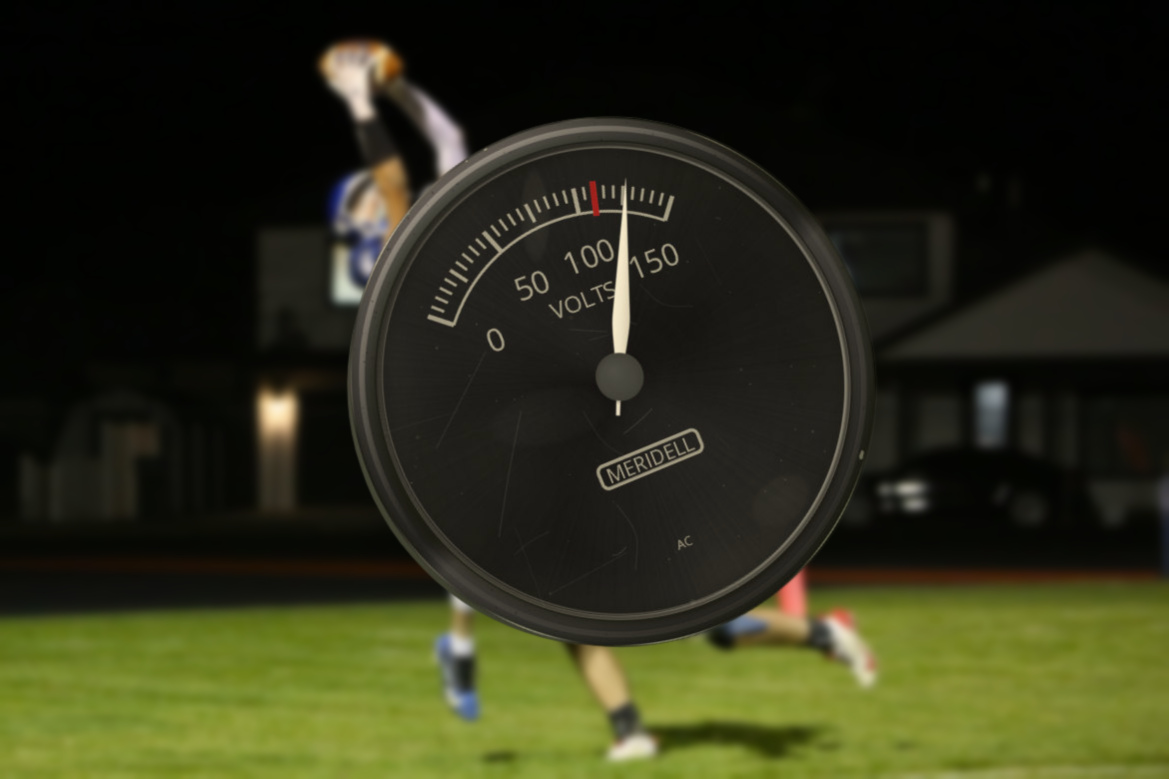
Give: 125 V
